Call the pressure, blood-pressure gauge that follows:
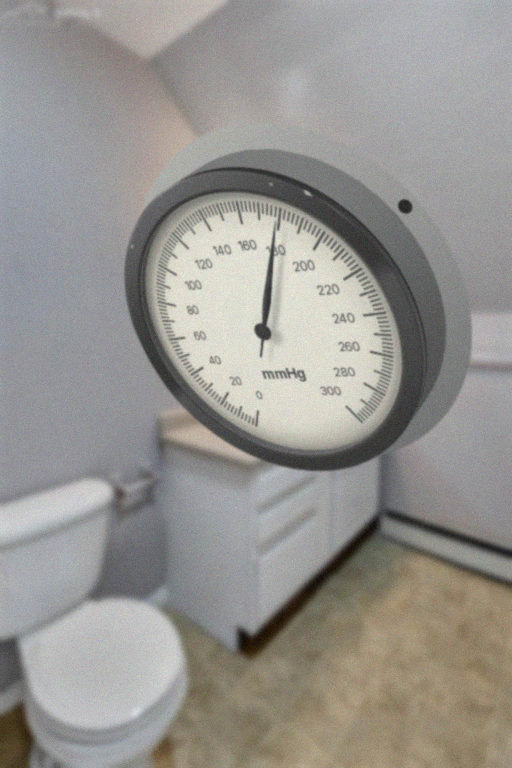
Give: 180 mmHg
